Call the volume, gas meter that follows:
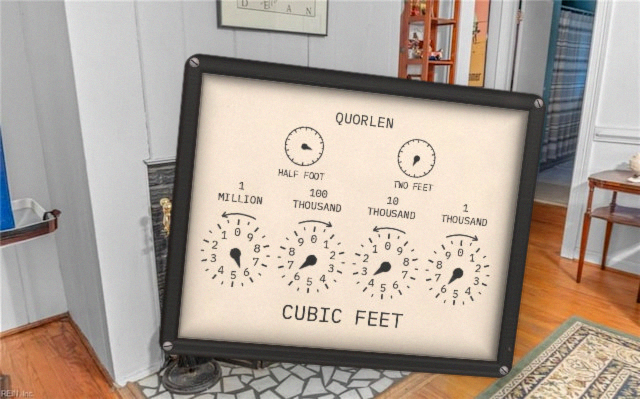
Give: 563600 ft³
